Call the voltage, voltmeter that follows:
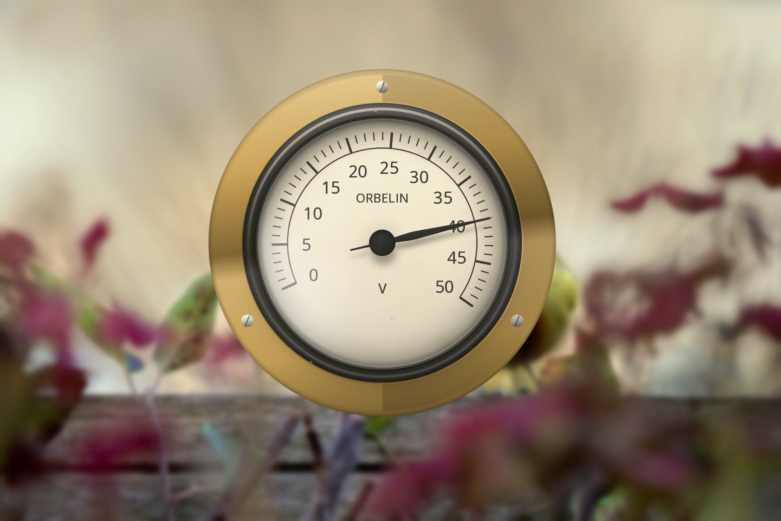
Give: 40 V
